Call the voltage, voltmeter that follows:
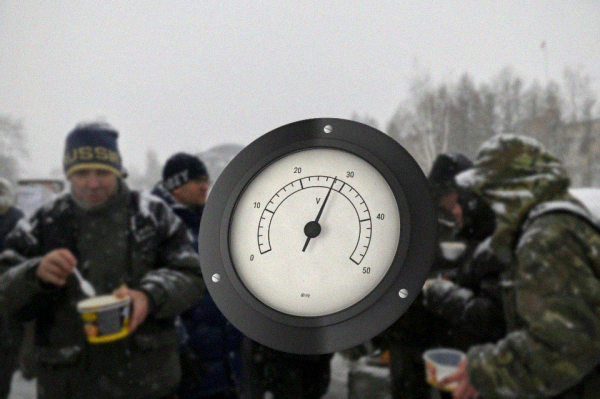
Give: 28 V
